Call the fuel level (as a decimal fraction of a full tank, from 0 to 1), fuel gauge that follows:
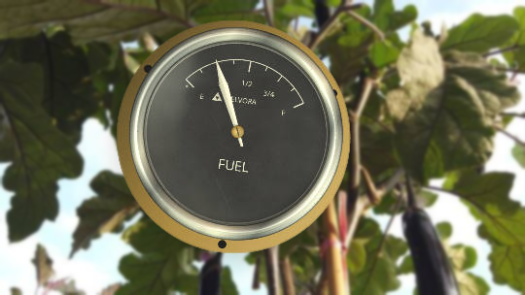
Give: 0.25
